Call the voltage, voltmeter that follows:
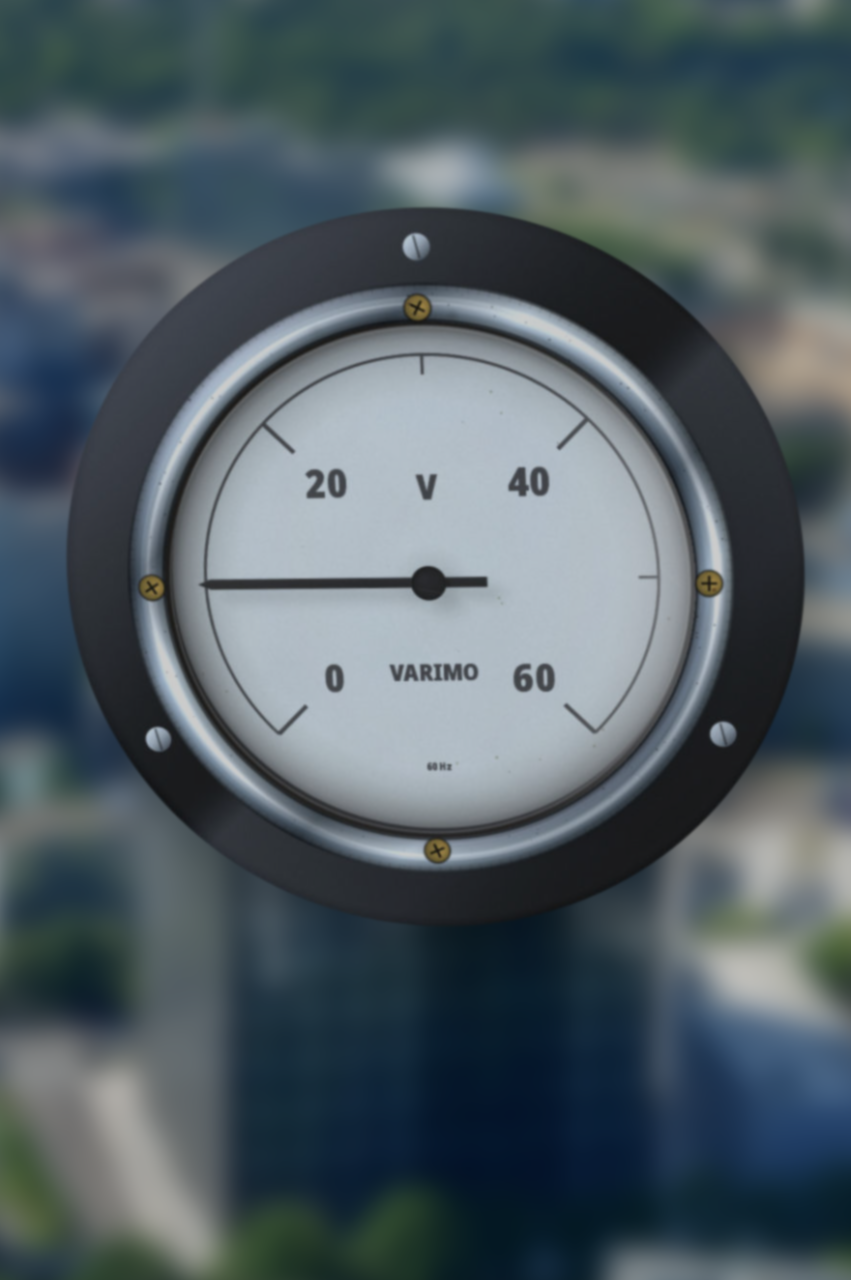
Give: 10 V
